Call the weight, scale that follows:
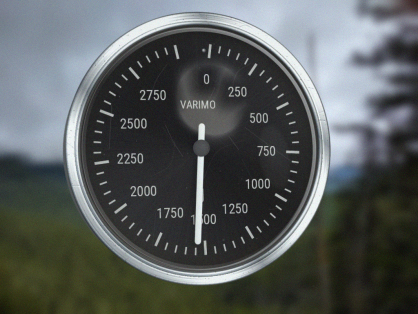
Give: 1550 g
